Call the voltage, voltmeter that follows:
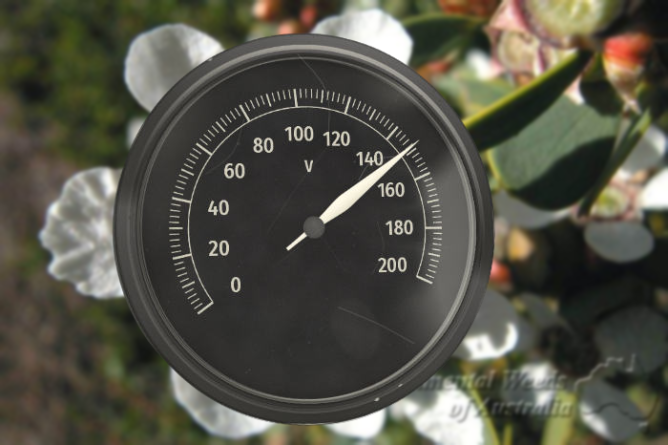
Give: 148 V
